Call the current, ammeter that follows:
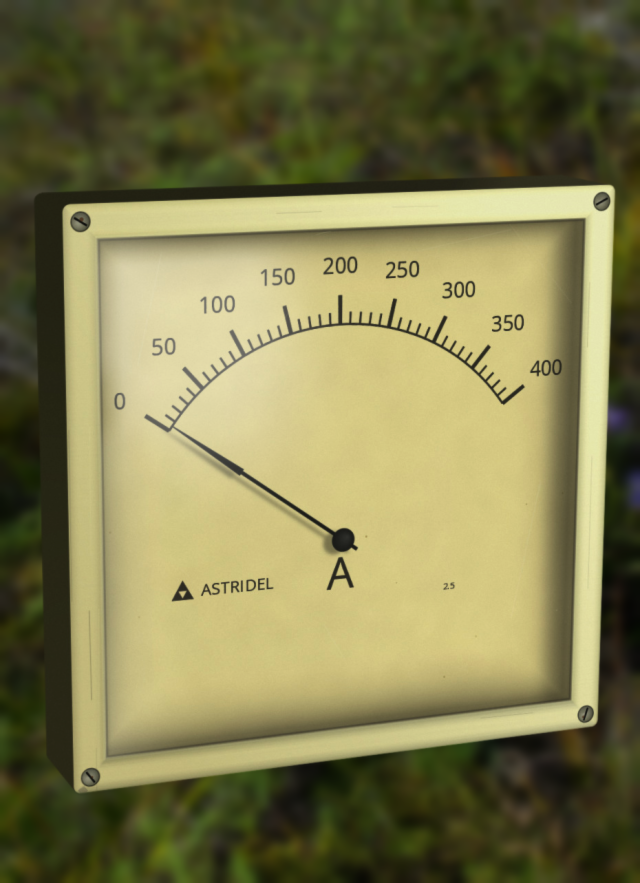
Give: 5 A
